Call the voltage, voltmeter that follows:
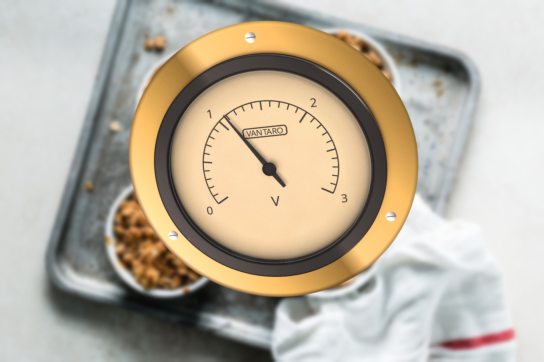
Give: 1.1 V
